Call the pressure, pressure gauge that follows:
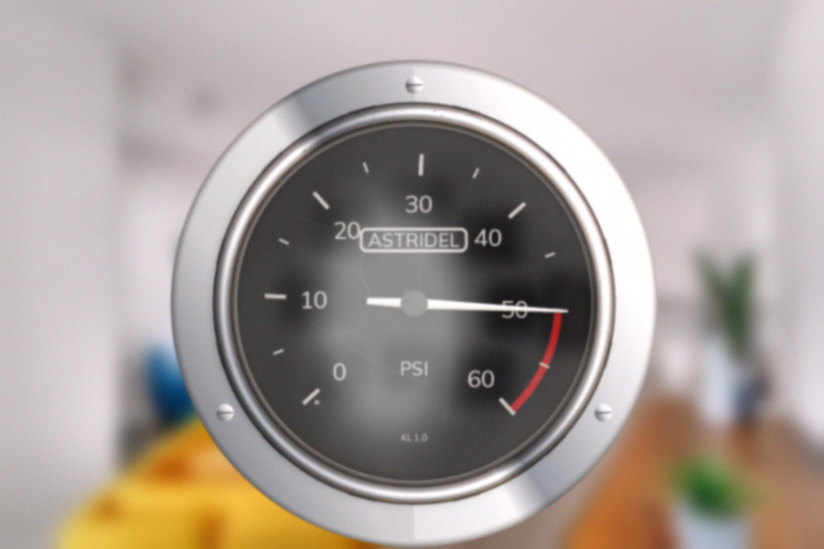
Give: 50 psi
